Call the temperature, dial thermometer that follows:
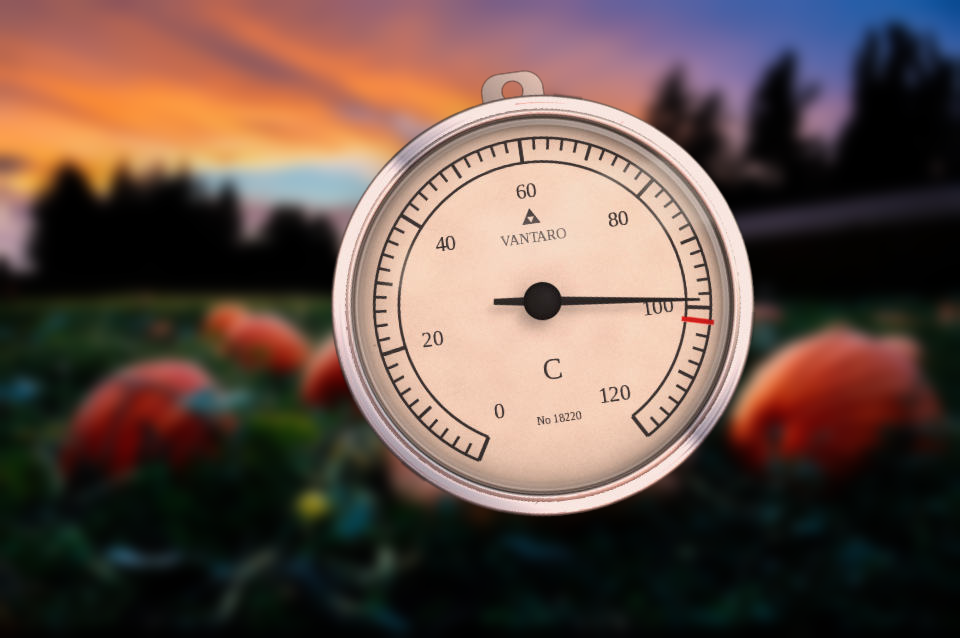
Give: 99 °C
